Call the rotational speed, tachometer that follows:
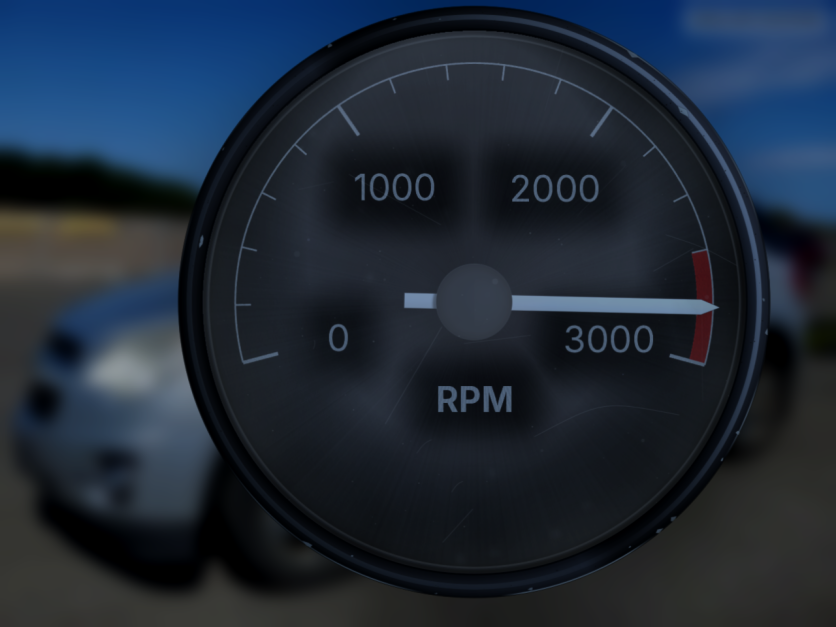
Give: 2800 rpm
